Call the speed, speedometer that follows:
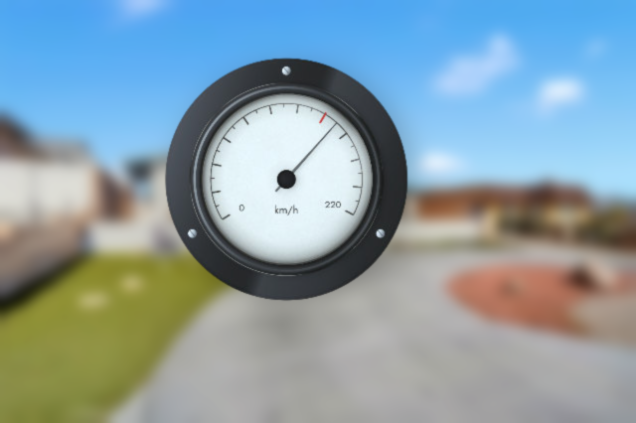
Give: 150 km/h
